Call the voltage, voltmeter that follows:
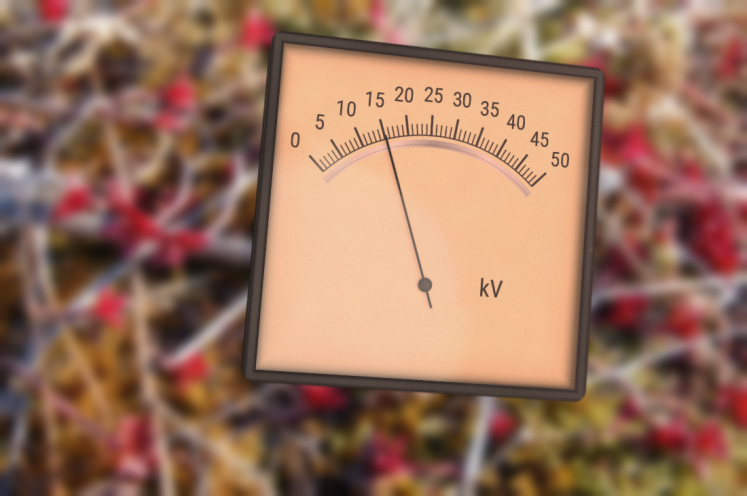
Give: 15 kV
